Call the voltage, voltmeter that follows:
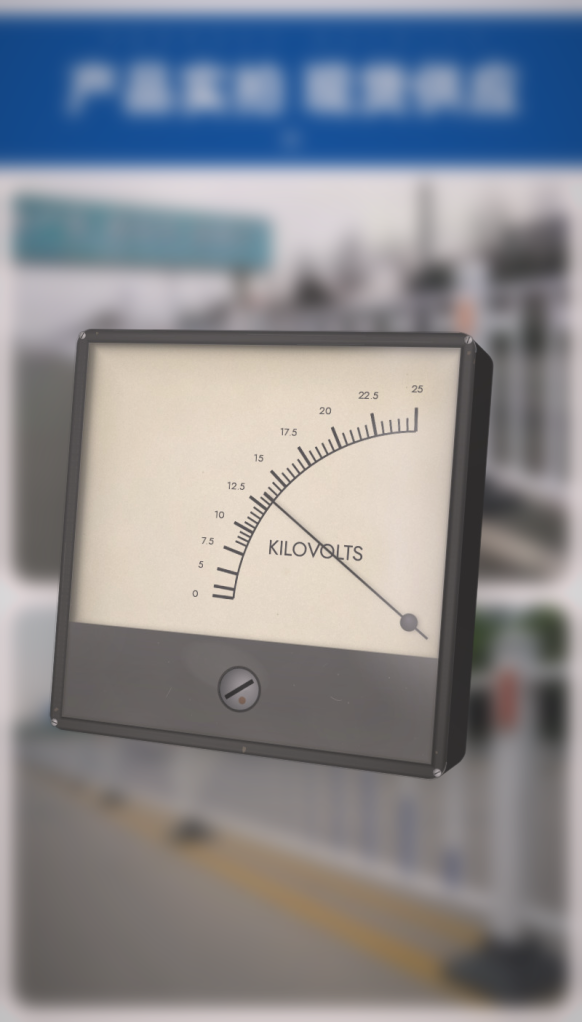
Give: 13.5 kV
